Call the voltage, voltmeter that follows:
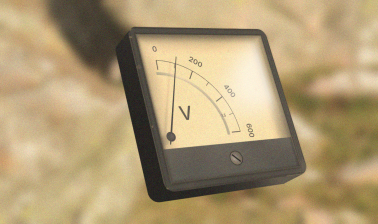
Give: 100 V
